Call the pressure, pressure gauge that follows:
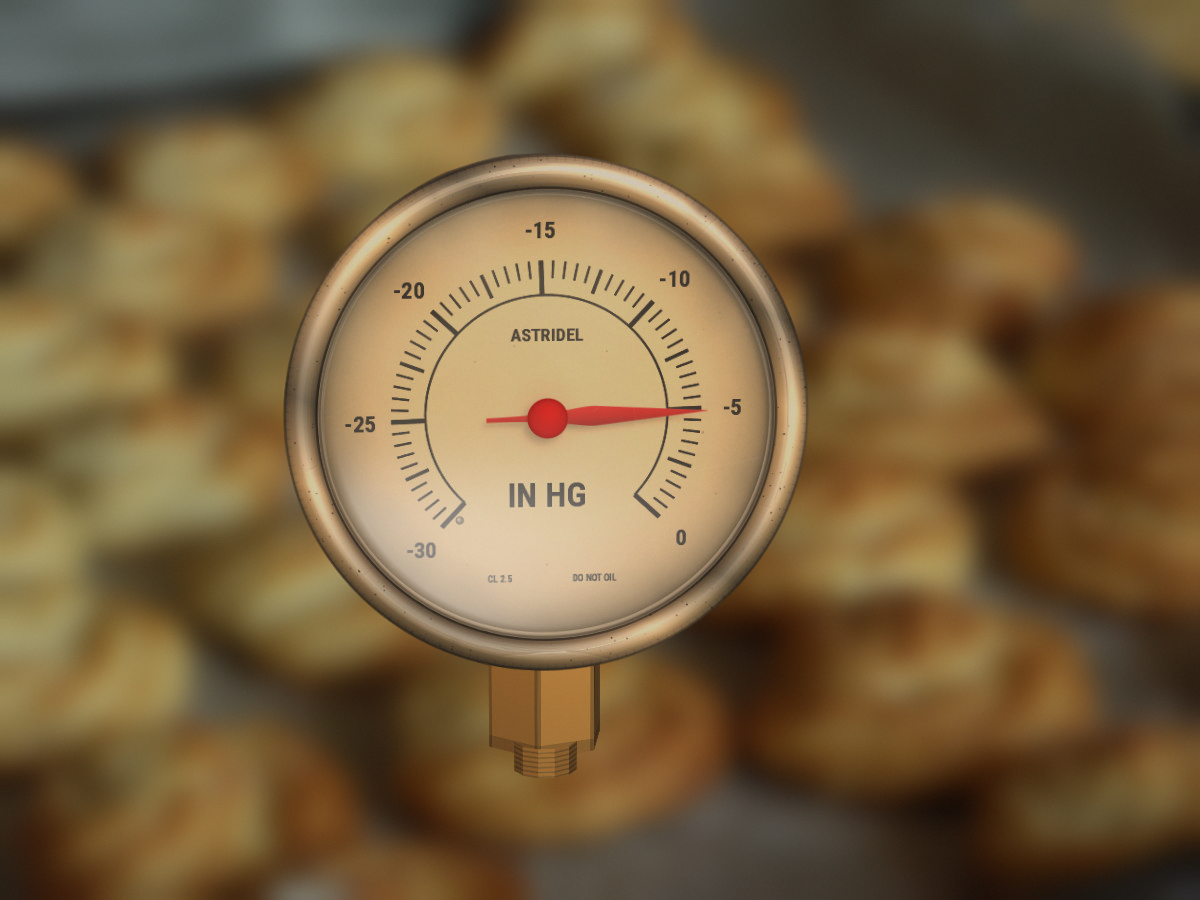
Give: -5 inHg
